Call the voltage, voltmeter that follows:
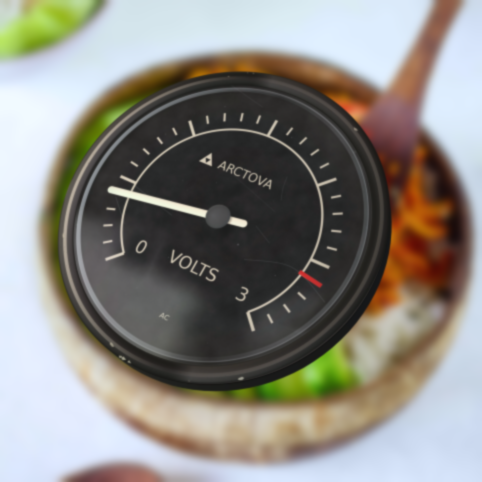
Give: 0.4 V
